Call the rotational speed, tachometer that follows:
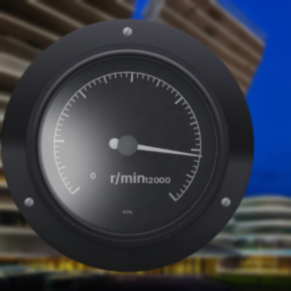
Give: 10200 rpm
